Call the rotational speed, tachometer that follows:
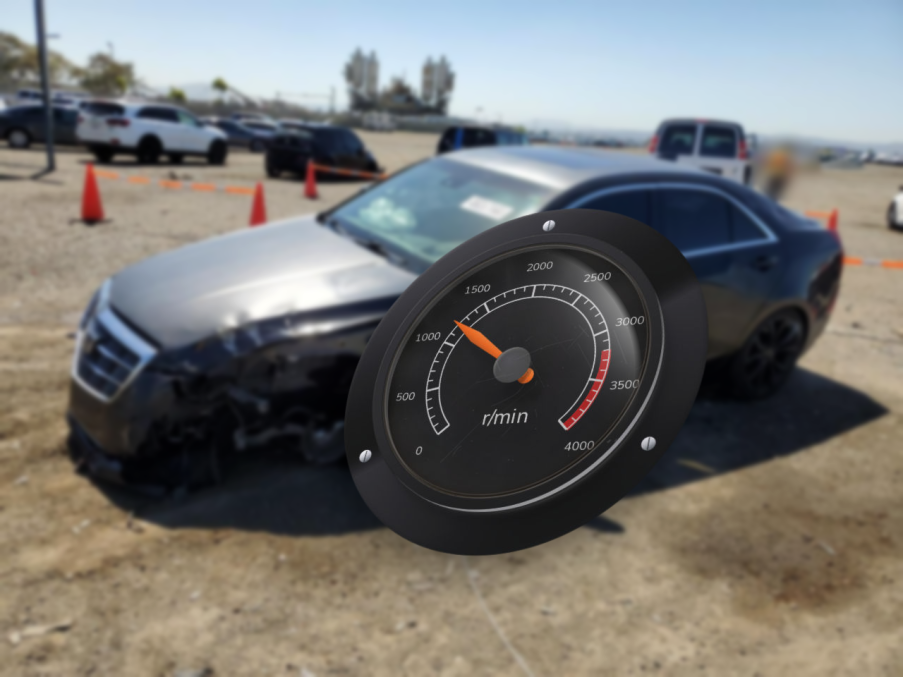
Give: 1200 rpm
